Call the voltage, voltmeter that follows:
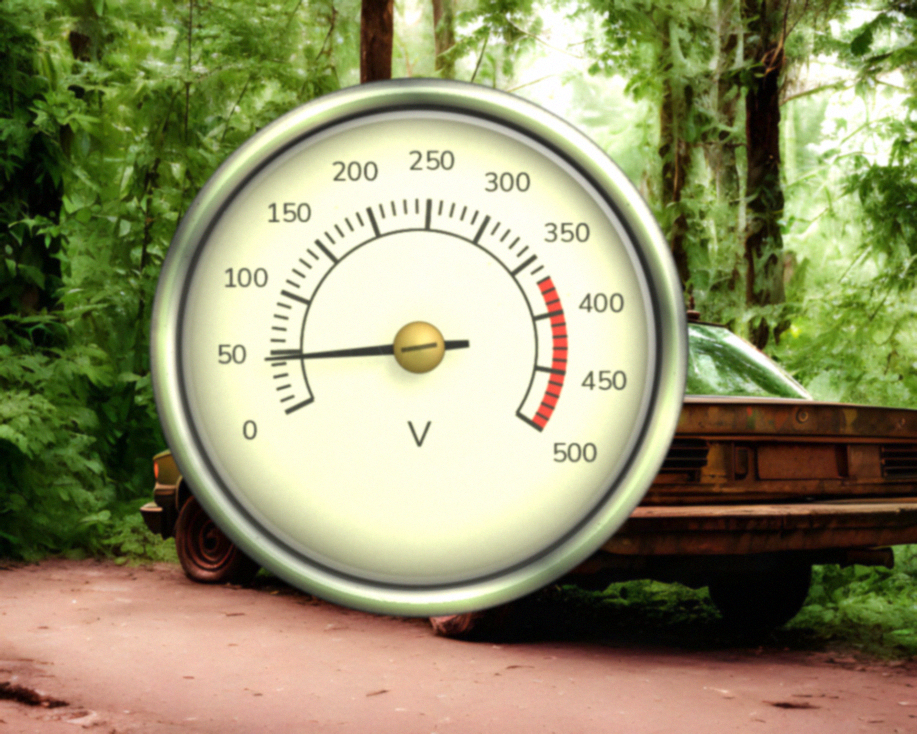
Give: 45 V
